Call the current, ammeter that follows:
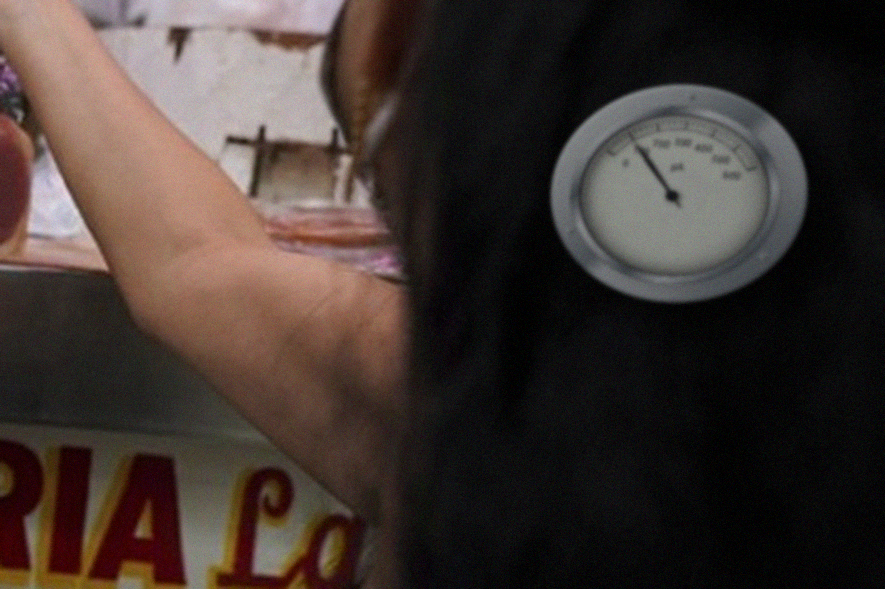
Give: 100 µA
